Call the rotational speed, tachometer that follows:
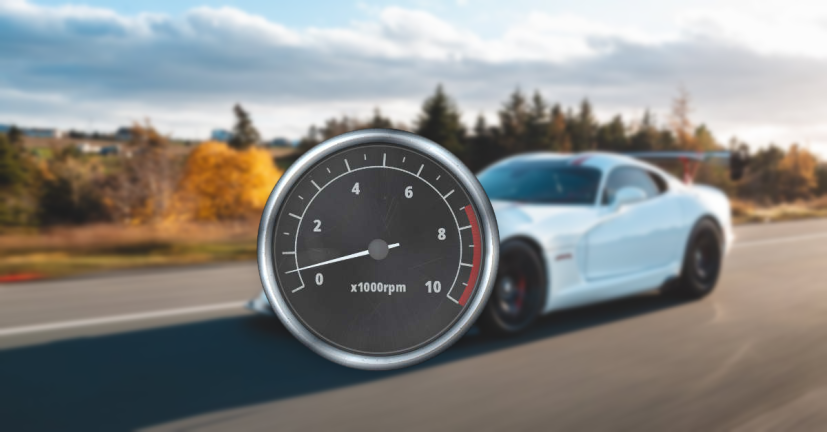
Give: 500 rpm
